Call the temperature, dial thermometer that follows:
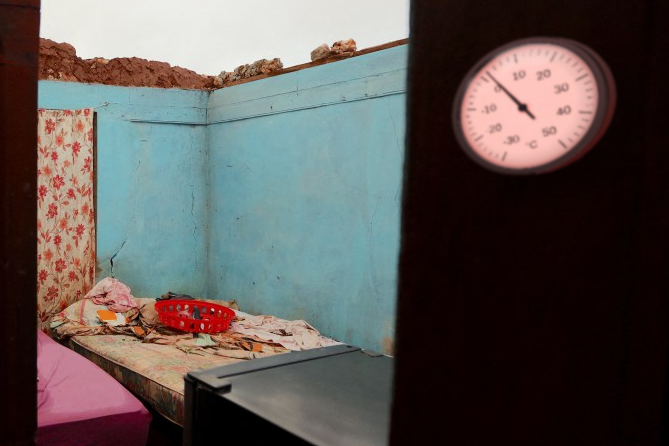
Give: 2 °C
